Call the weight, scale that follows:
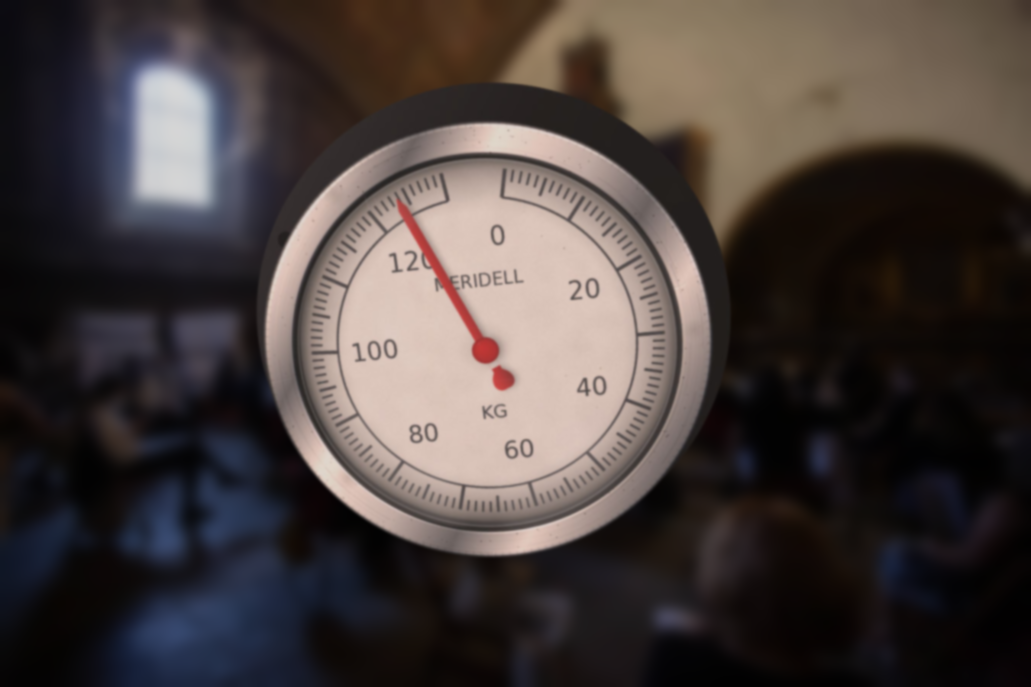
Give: 124 kg
